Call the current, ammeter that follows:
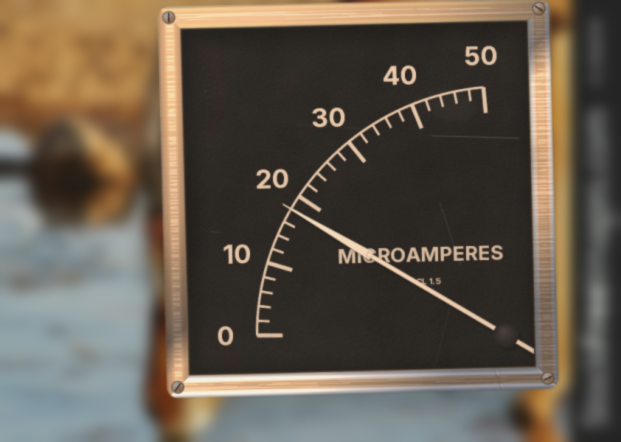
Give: 18 µA
